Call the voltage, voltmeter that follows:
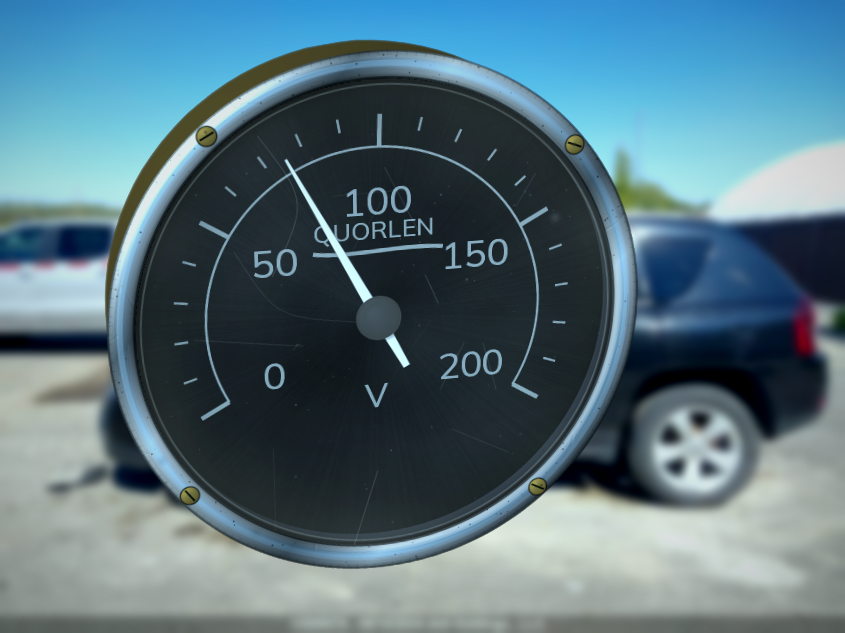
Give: 75 V
